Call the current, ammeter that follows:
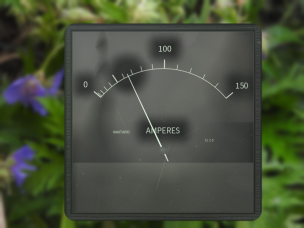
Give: 65 A
